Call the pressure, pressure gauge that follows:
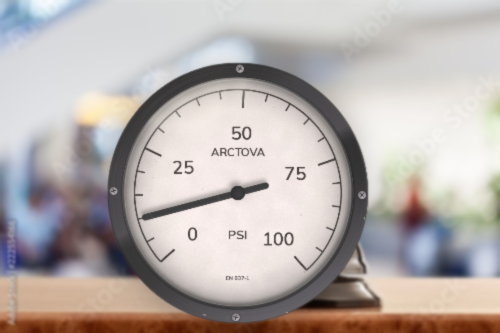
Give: 10 psi
